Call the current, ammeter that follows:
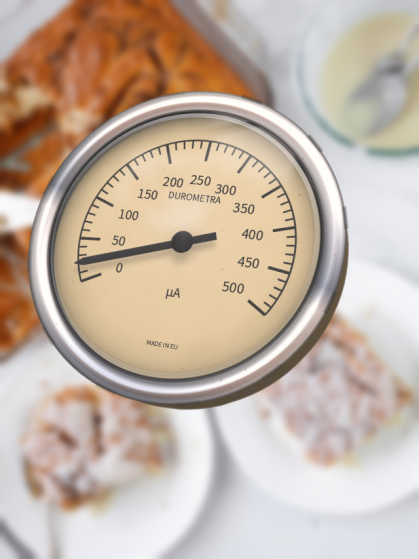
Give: 20 µA
